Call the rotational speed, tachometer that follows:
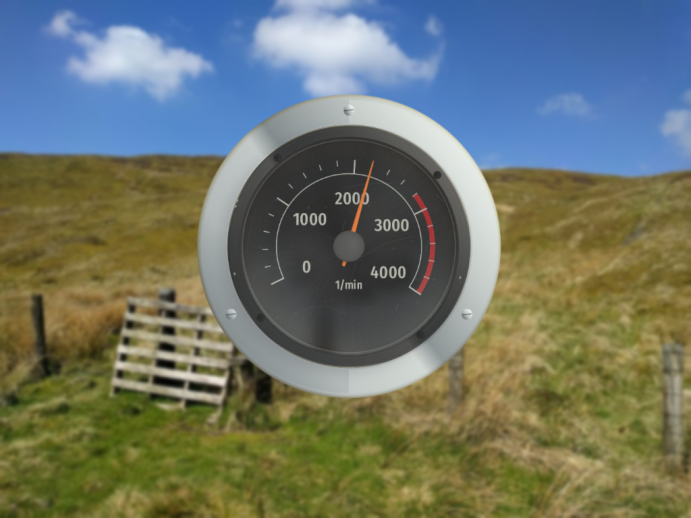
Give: 2200 rpm
